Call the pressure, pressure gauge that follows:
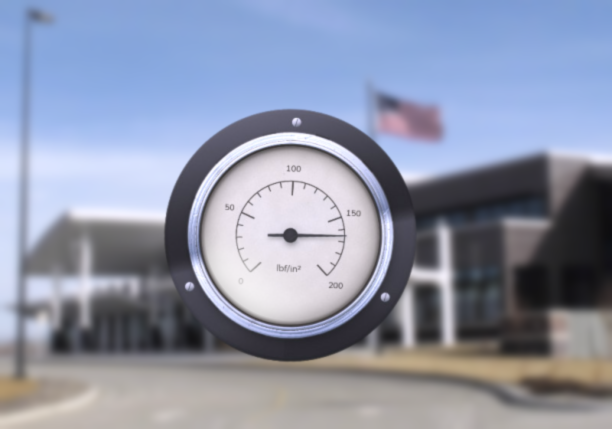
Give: 165 psi
